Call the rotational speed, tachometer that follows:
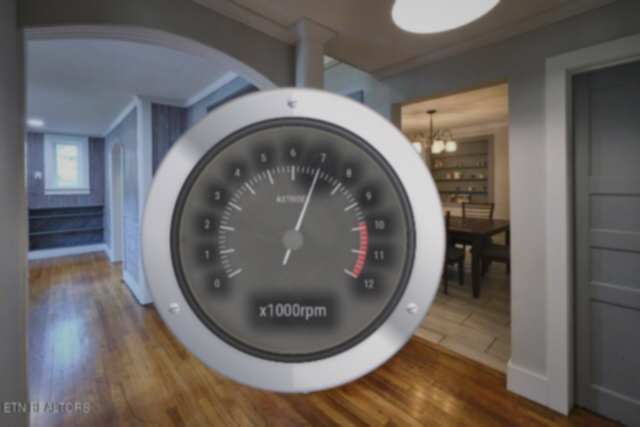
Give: 7000 rpm
